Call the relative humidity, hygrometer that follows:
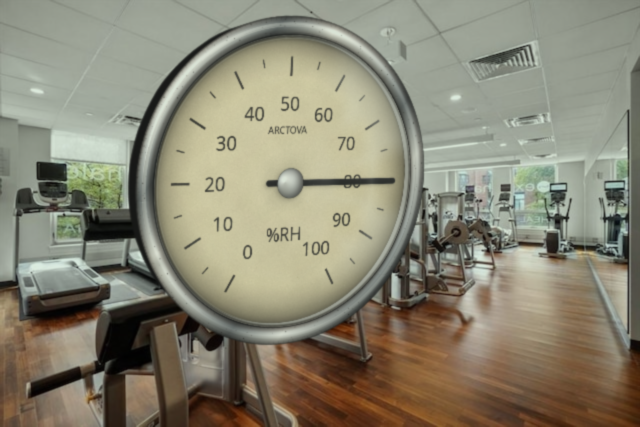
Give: 80 %
